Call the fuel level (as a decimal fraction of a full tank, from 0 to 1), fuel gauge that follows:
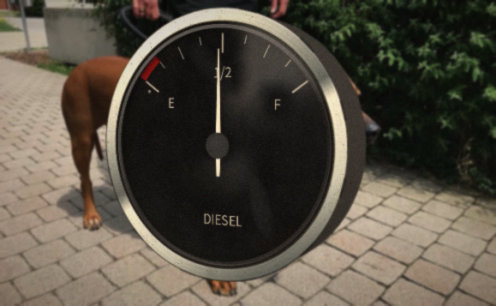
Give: 0.5
